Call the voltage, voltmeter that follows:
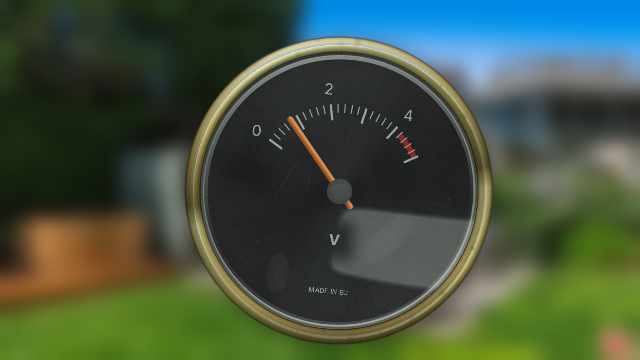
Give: 0.8 V
